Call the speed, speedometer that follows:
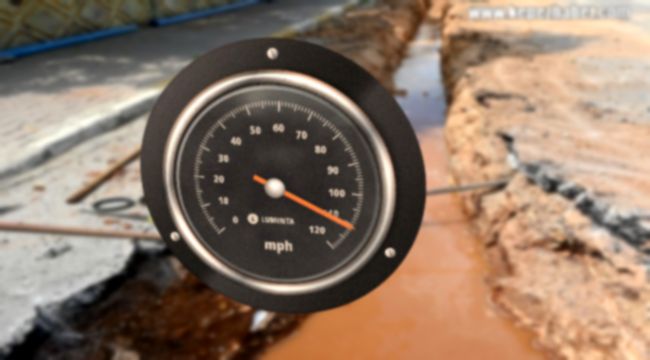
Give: 110 mph
